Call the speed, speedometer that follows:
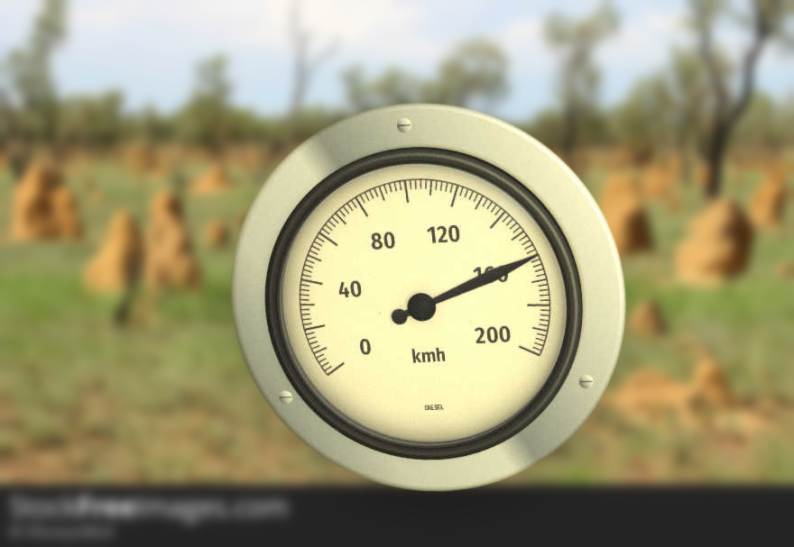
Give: 160 km/h
